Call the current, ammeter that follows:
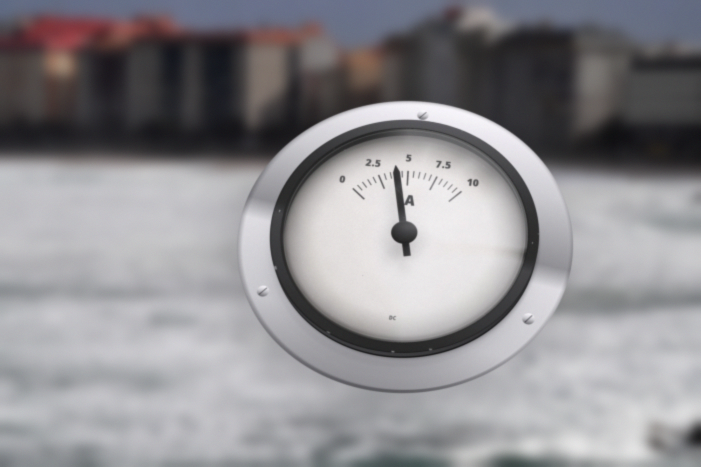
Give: 4 A
